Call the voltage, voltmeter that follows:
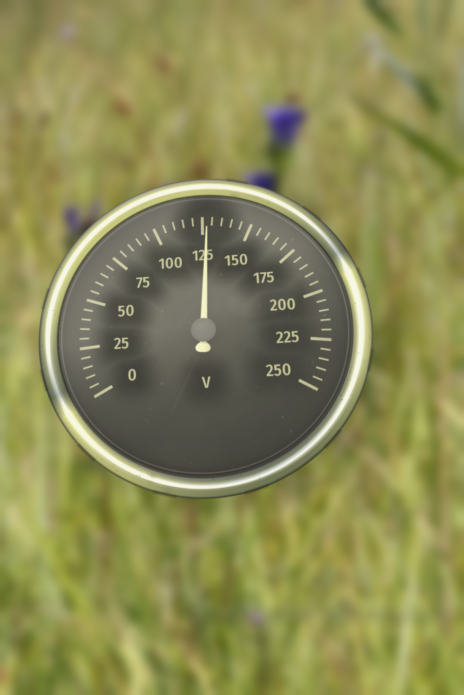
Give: 127.5 V
